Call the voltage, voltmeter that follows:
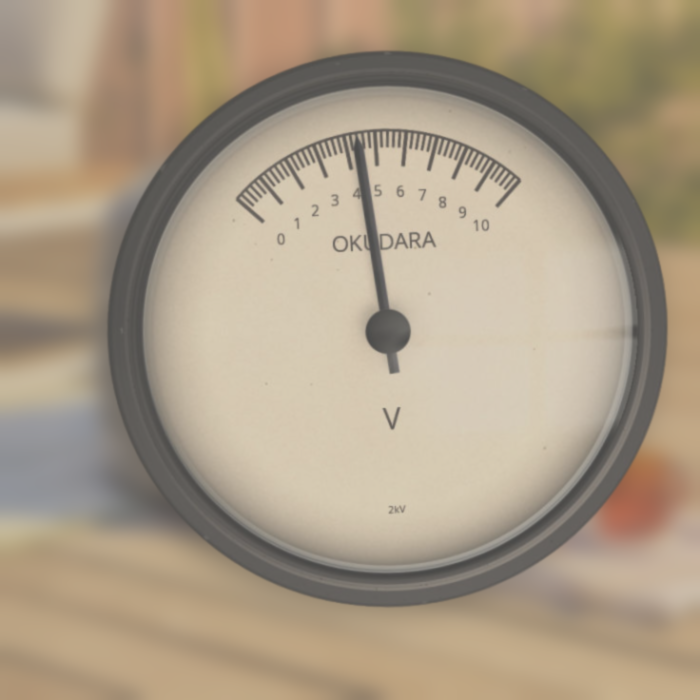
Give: 4.4 V
